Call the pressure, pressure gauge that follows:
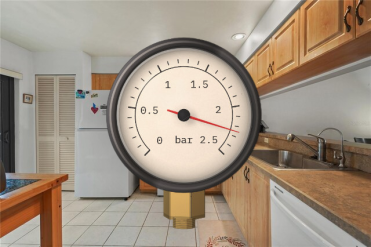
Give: 2.25 bar
